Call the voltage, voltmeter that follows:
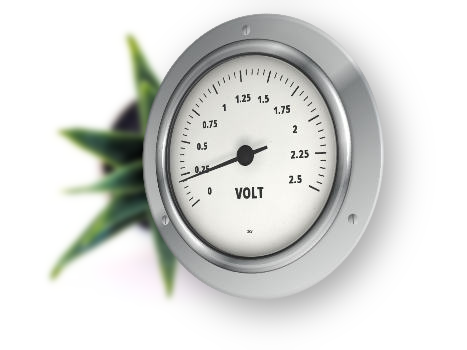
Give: 0.2 V
